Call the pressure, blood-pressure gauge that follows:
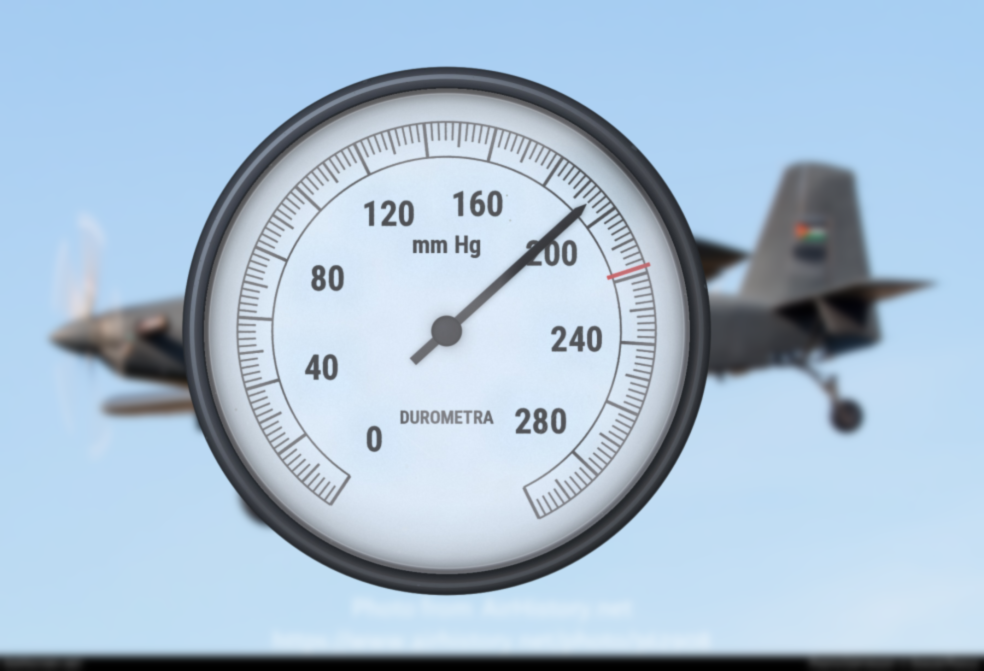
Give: 194 mmHg
